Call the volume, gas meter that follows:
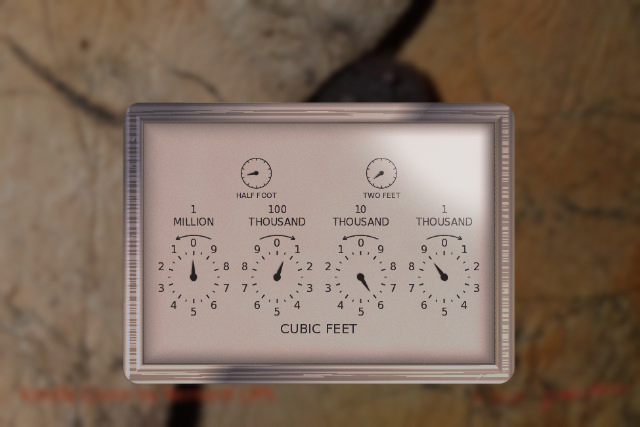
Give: 5900 ft³
